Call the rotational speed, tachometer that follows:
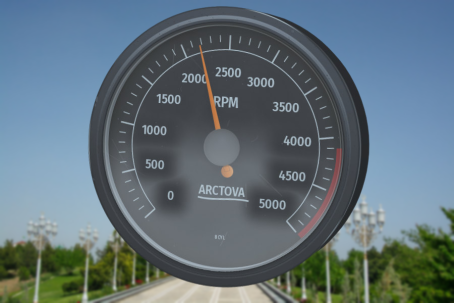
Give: 2200 rpm
